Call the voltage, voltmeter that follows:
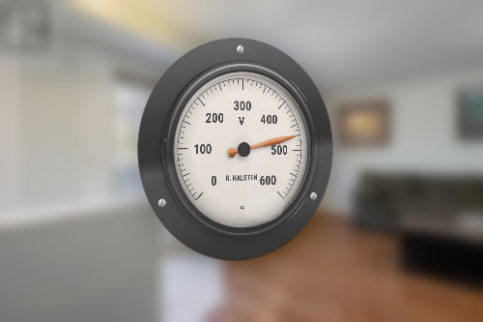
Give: 470 V
